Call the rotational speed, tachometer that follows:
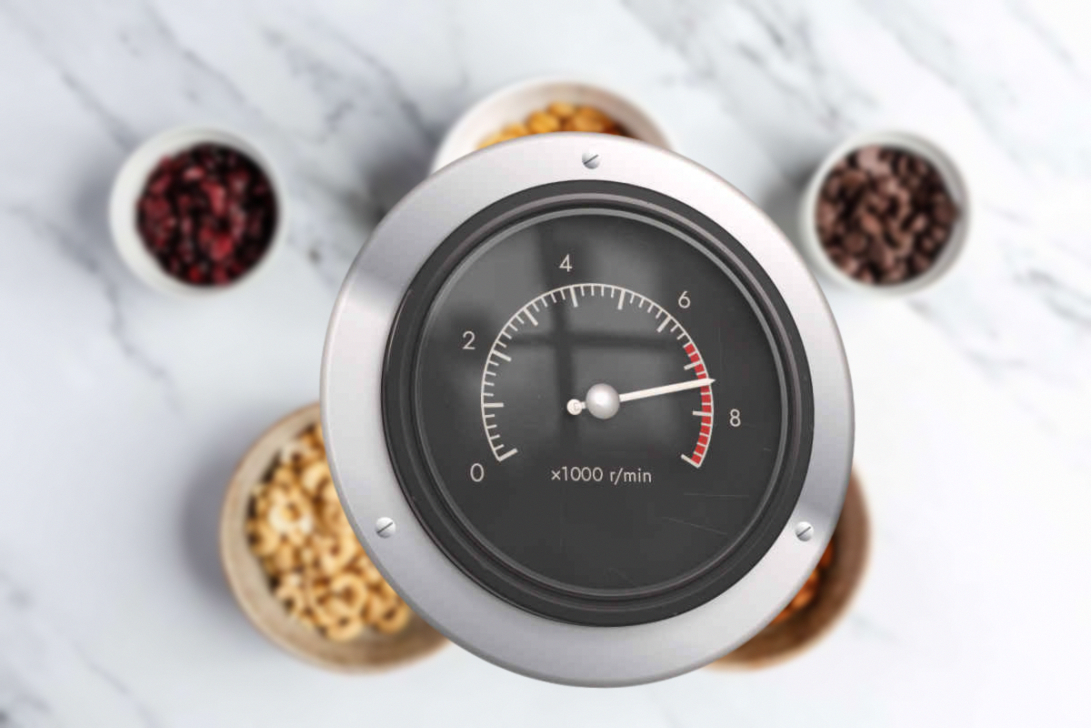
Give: 7400 rpm
